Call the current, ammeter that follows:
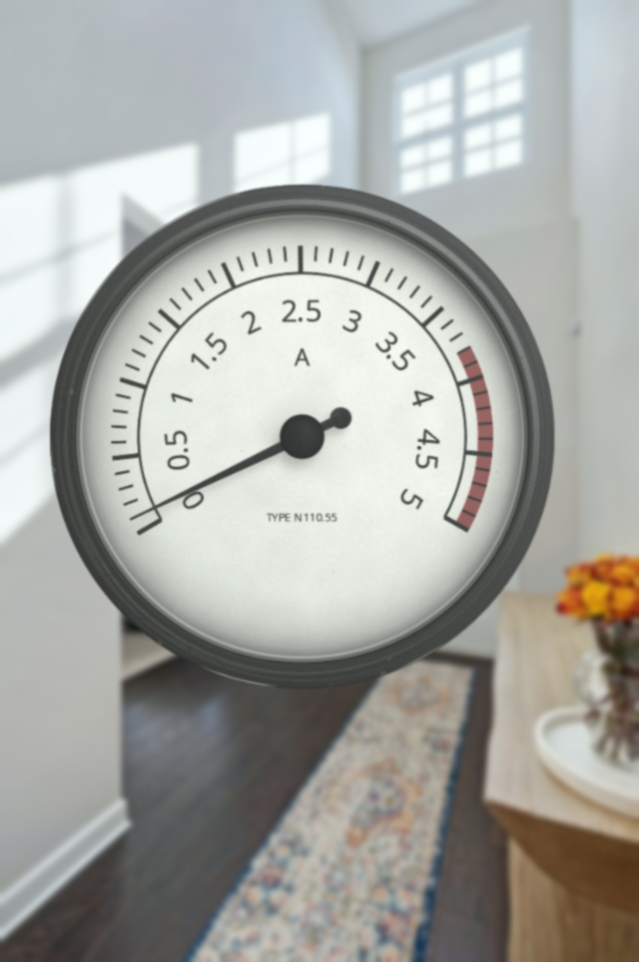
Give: 0.1 A
